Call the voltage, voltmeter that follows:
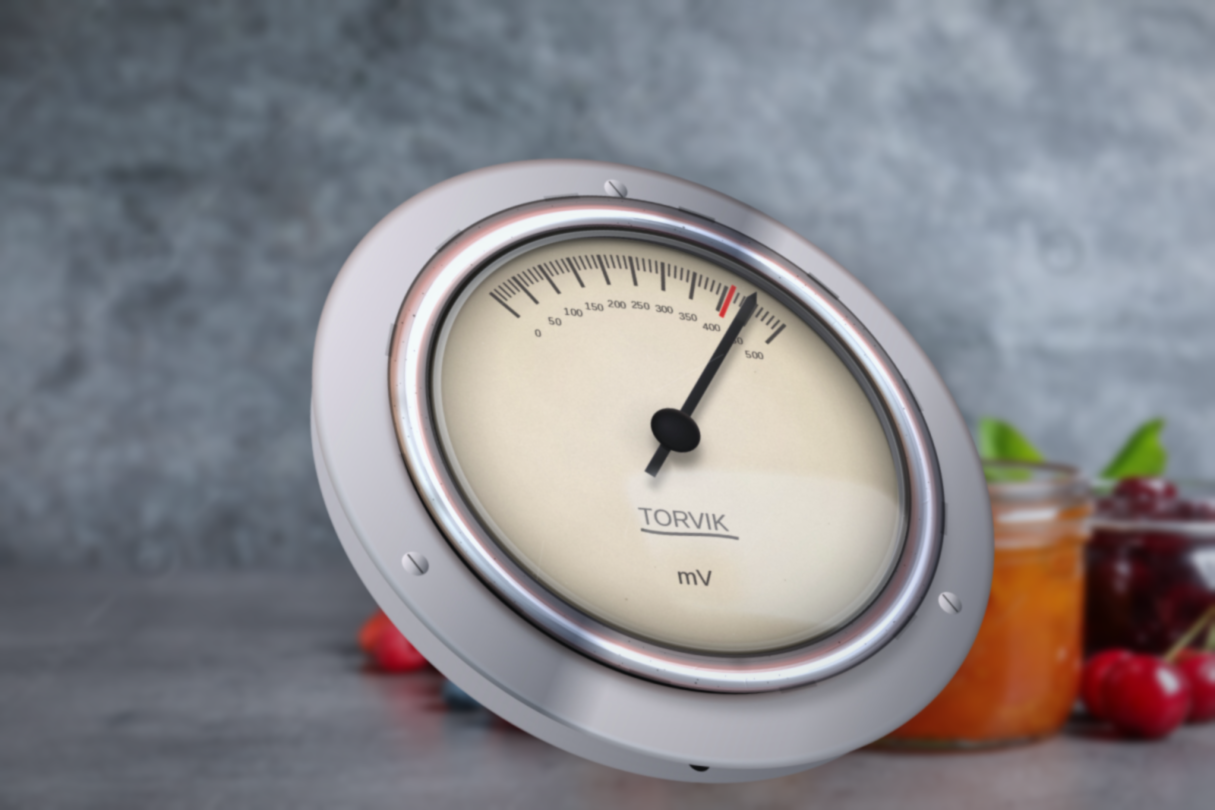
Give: 440 mV
